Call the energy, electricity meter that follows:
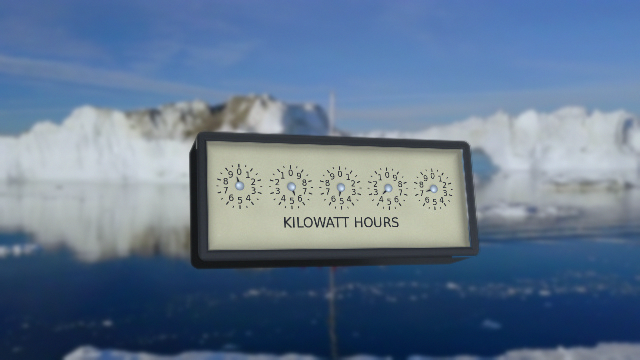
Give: 95537 kWh
